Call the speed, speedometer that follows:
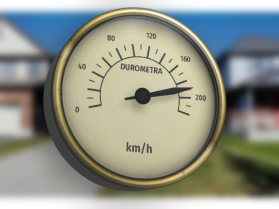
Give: 190 km/h
